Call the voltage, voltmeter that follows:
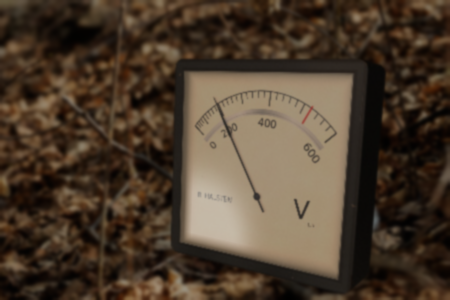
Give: 200 V
